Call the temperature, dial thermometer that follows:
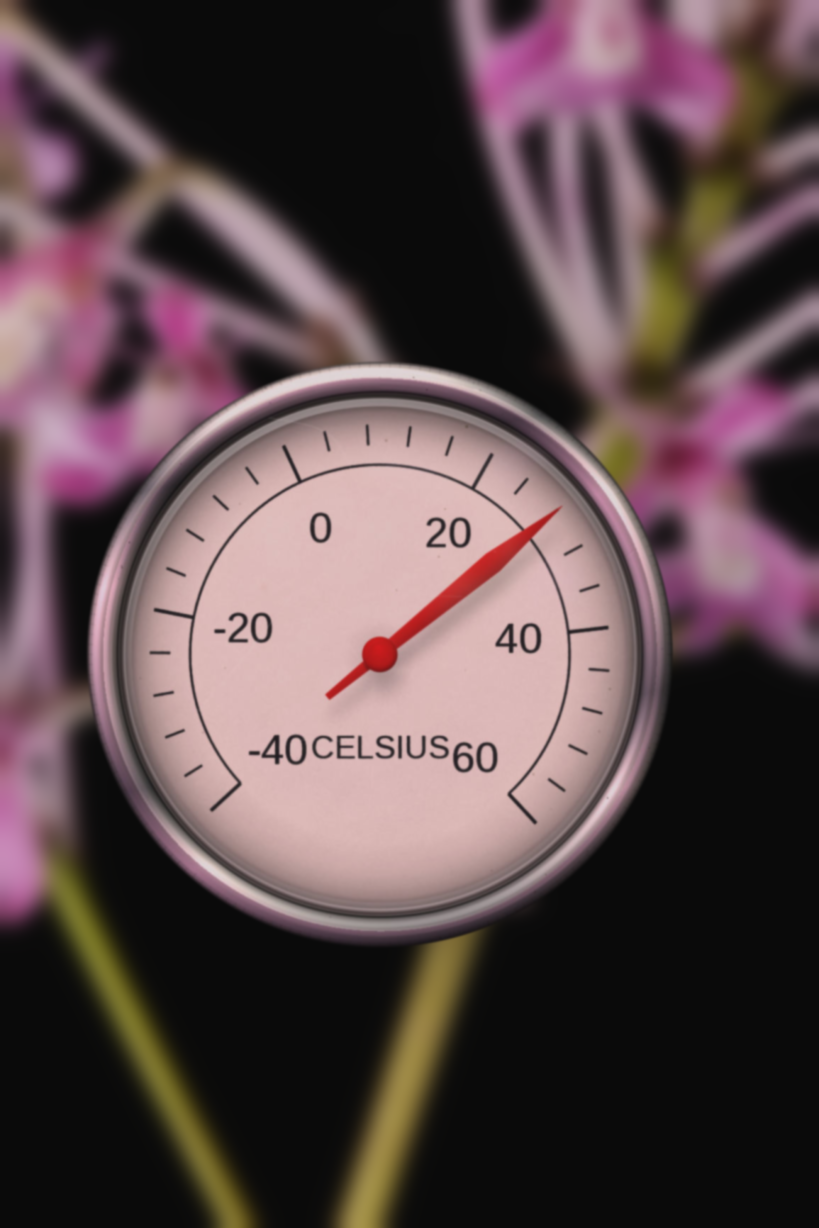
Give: 28 °C
